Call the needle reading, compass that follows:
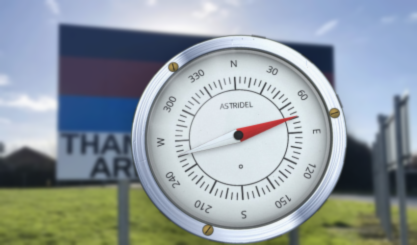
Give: 75 °
